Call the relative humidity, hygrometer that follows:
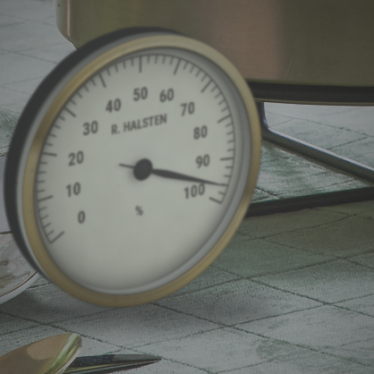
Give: 96 %
